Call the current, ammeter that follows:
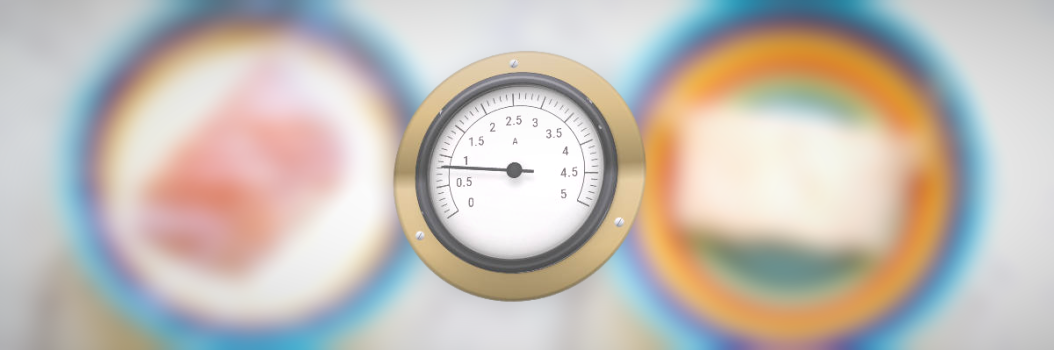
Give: 0.8 A
